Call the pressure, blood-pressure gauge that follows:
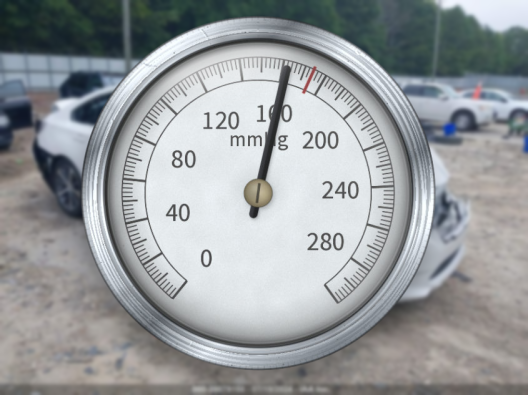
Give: 162 mmHg
